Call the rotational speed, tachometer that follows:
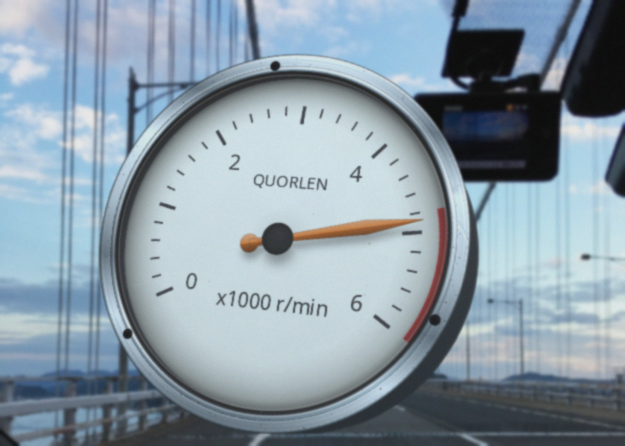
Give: 4900 rpm
